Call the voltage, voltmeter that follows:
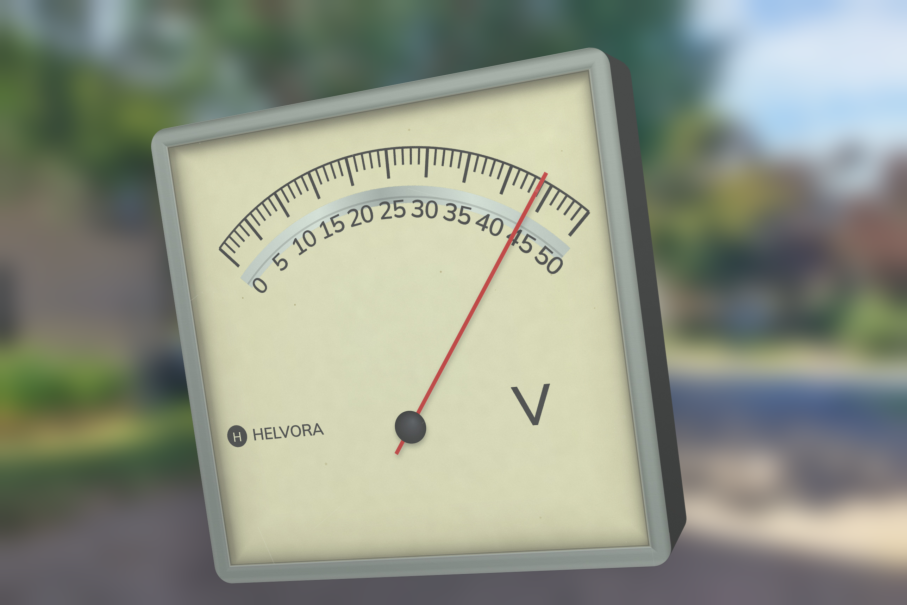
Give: 44 V
